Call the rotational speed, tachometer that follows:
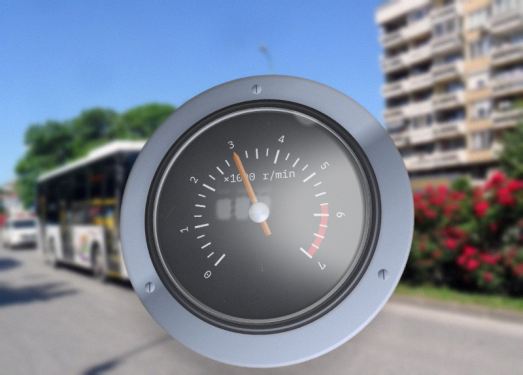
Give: 3000 rpm
